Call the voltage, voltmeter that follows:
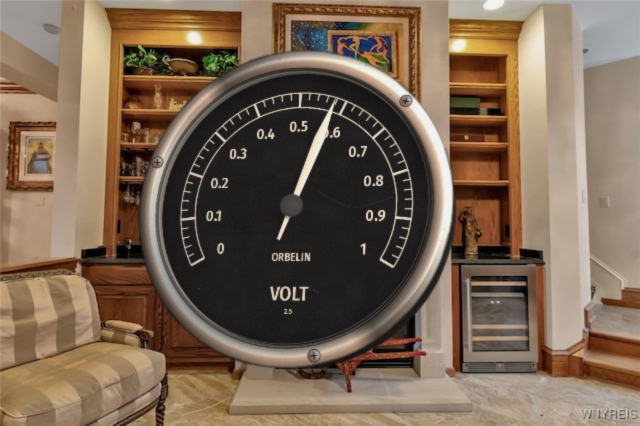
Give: 0.58 V
